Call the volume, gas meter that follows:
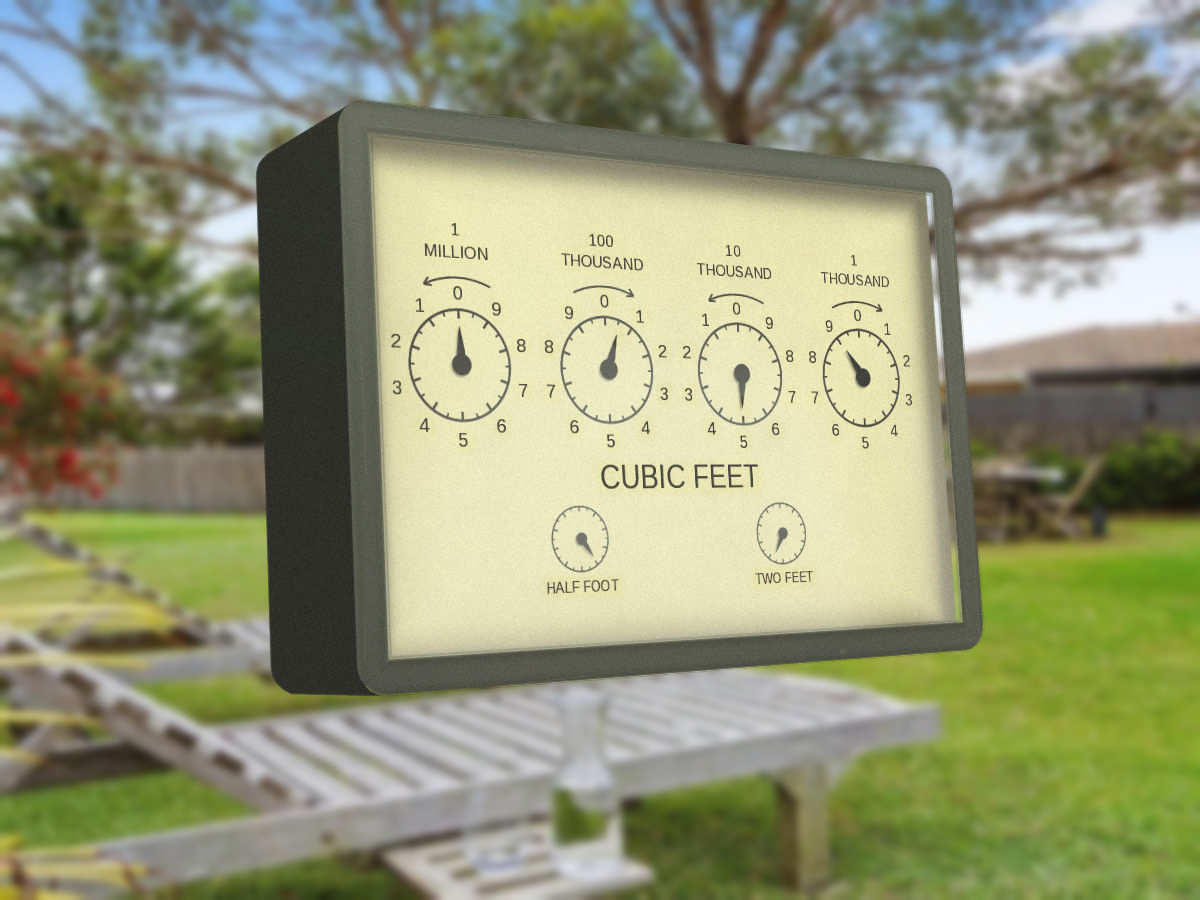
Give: 4900 ft³
